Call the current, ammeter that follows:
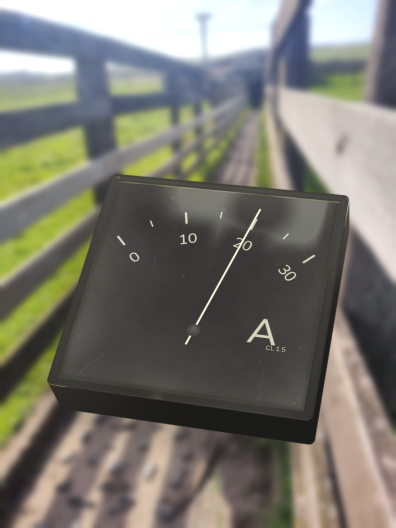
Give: 20 A
